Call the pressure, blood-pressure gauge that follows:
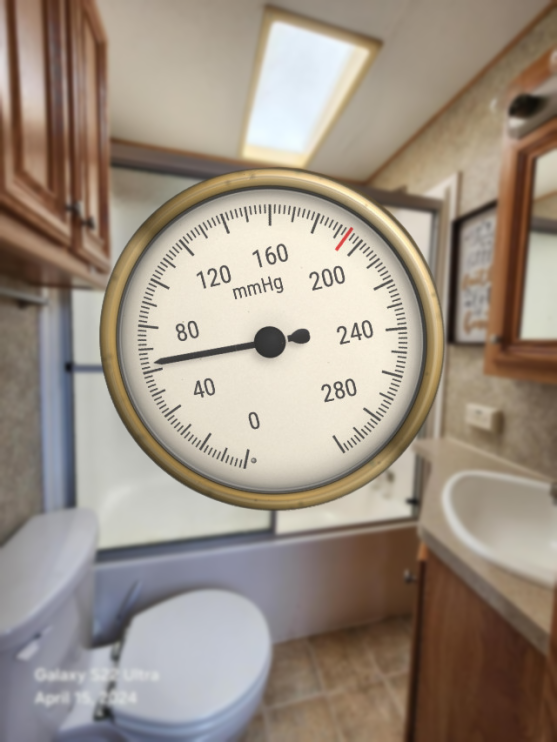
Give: 64 mmHg
